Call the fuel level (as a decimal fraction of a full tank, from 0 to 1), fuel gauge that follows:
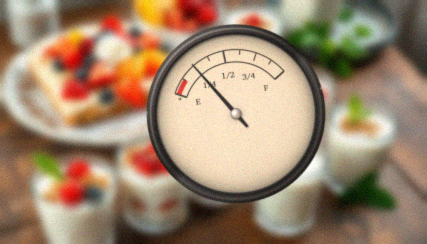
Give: 0.25
